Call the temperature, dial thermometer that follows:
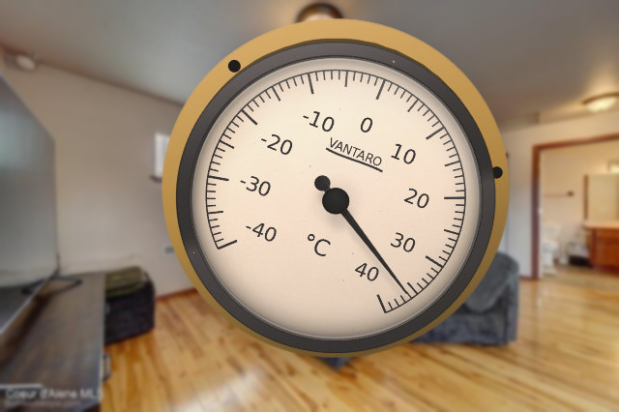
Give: 36 °C
